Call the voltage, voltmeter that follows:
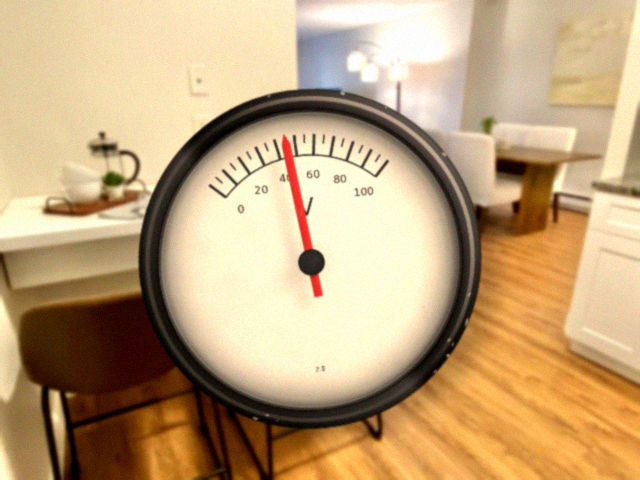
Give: 45 V
